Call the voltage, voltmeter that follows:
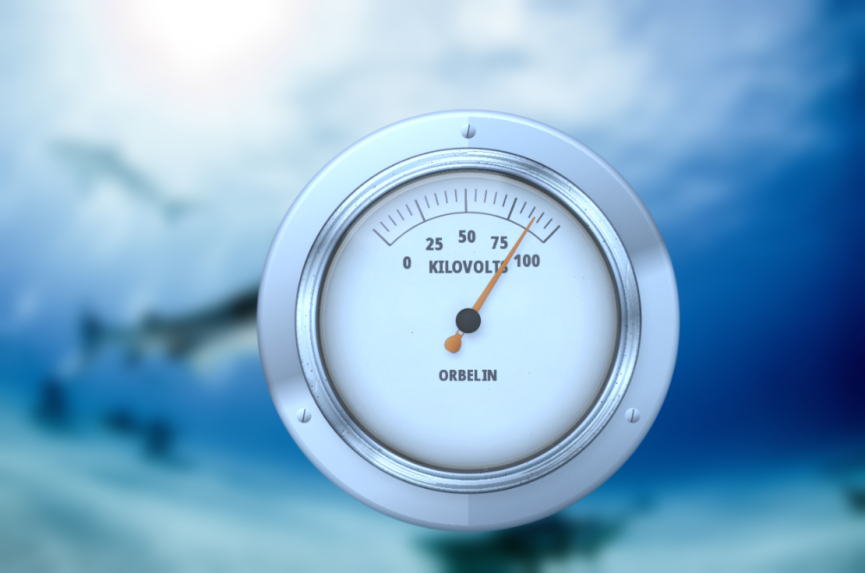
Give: 87.5 kV
